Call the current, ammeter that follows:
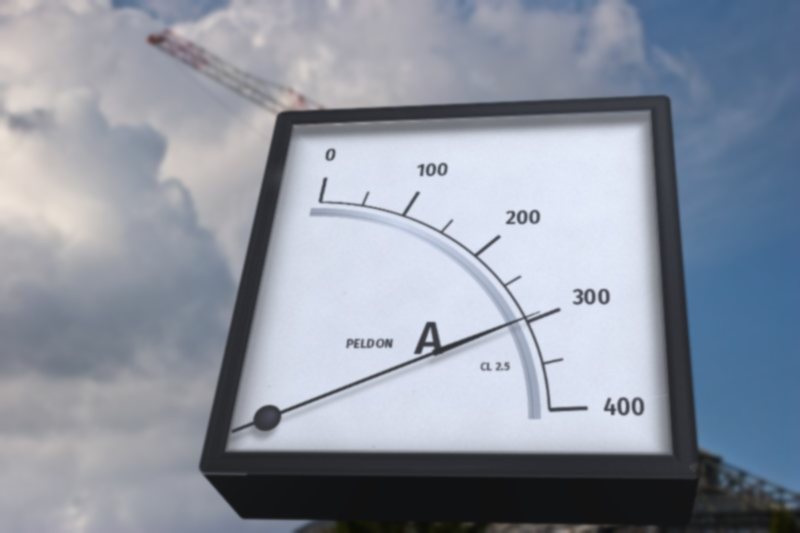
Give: 300 A
